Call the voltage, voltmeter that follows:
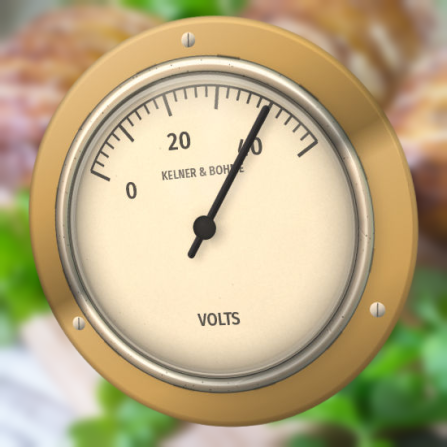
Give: 40 V
